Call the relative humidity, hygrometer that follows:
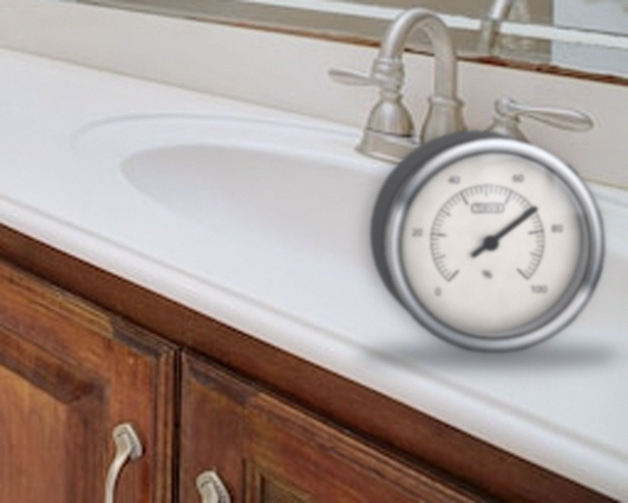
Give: 70 %
